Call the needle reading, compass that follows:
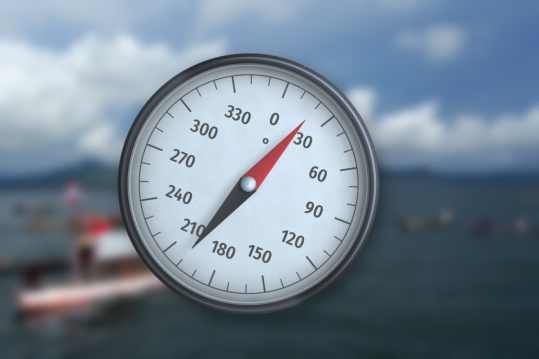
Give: 20 °
